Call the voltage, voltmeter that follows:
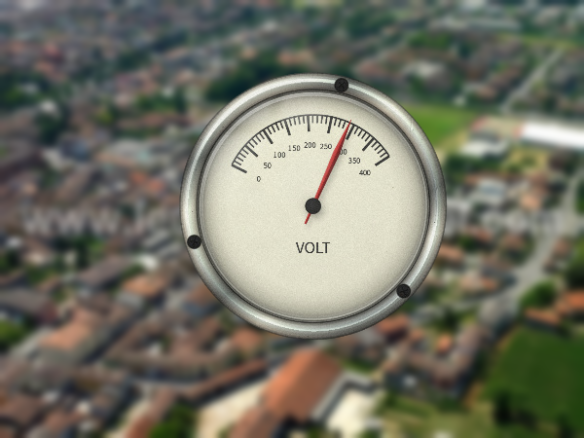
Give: 290 V
